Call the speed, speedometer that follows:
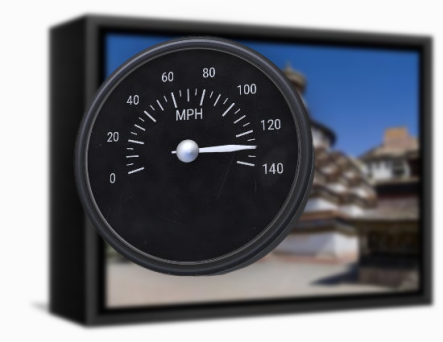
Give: 130 mph
